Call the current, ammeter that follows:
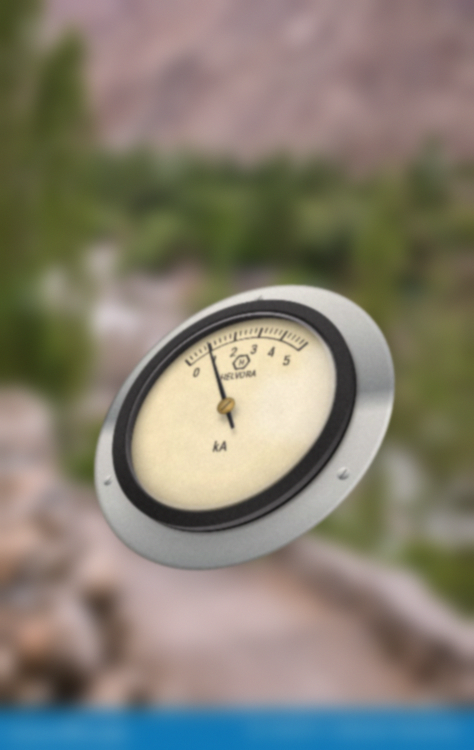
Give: 1 kA
